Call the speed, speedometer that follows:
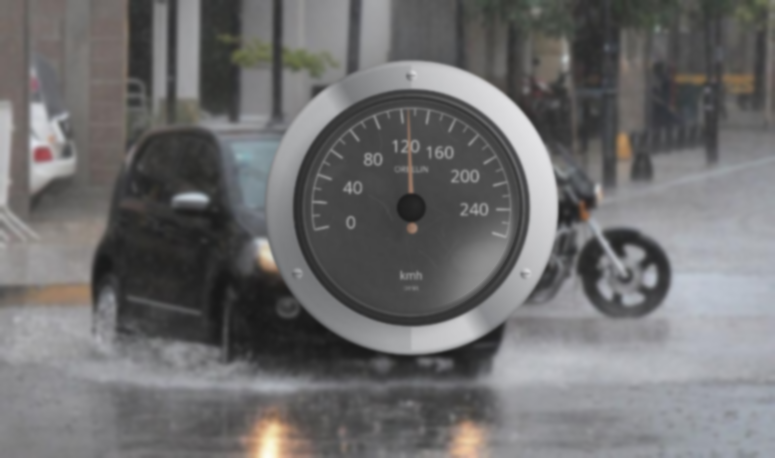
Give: 125 km/h
